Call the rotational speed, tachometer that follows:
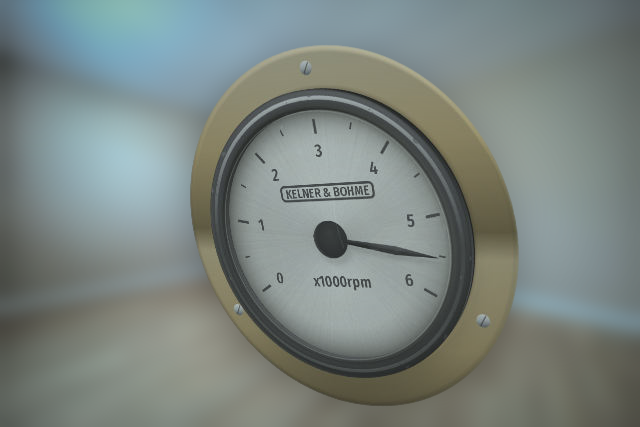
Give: 5500 rpm
